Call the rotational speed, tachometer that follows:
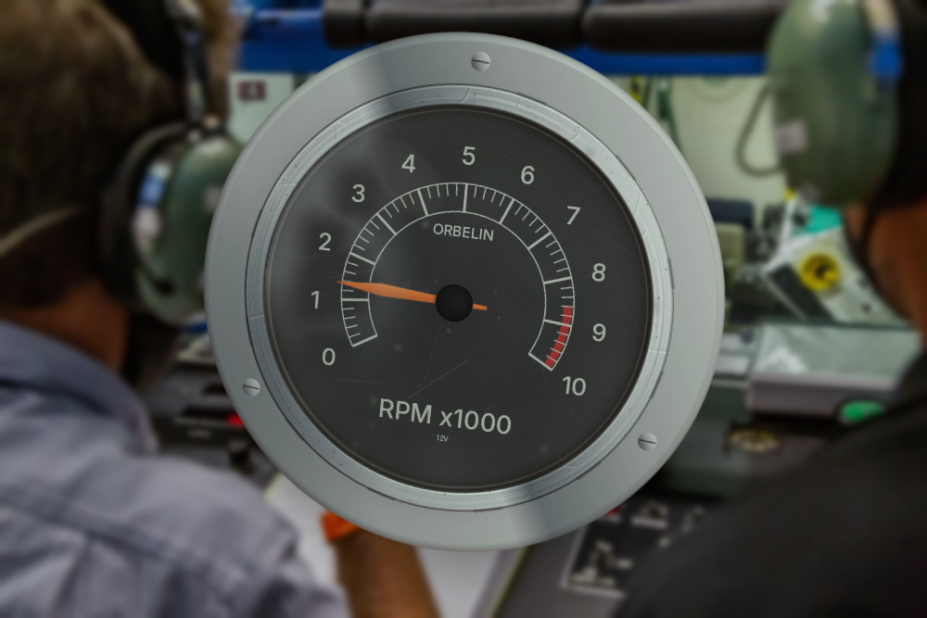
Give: 1400 rpm
